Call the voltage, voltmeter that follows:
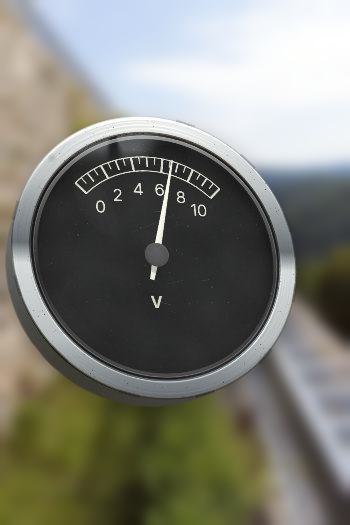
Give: 6.5 V
